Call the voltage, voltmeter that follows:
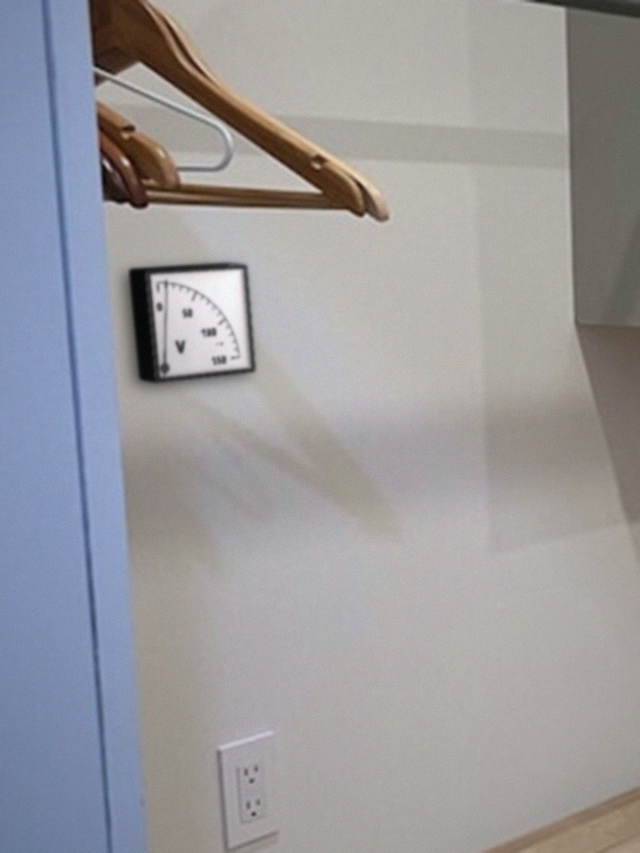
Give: 10 V
